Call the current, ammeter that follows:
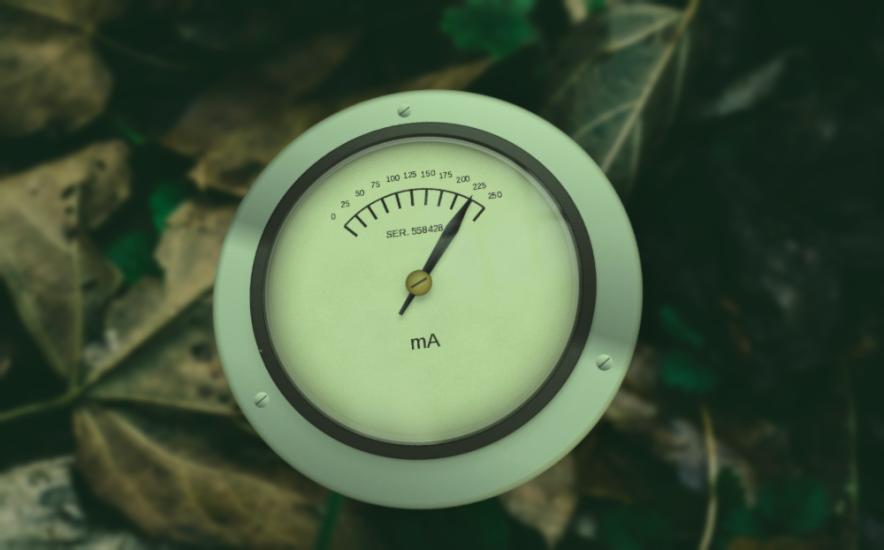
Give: 225 mA
